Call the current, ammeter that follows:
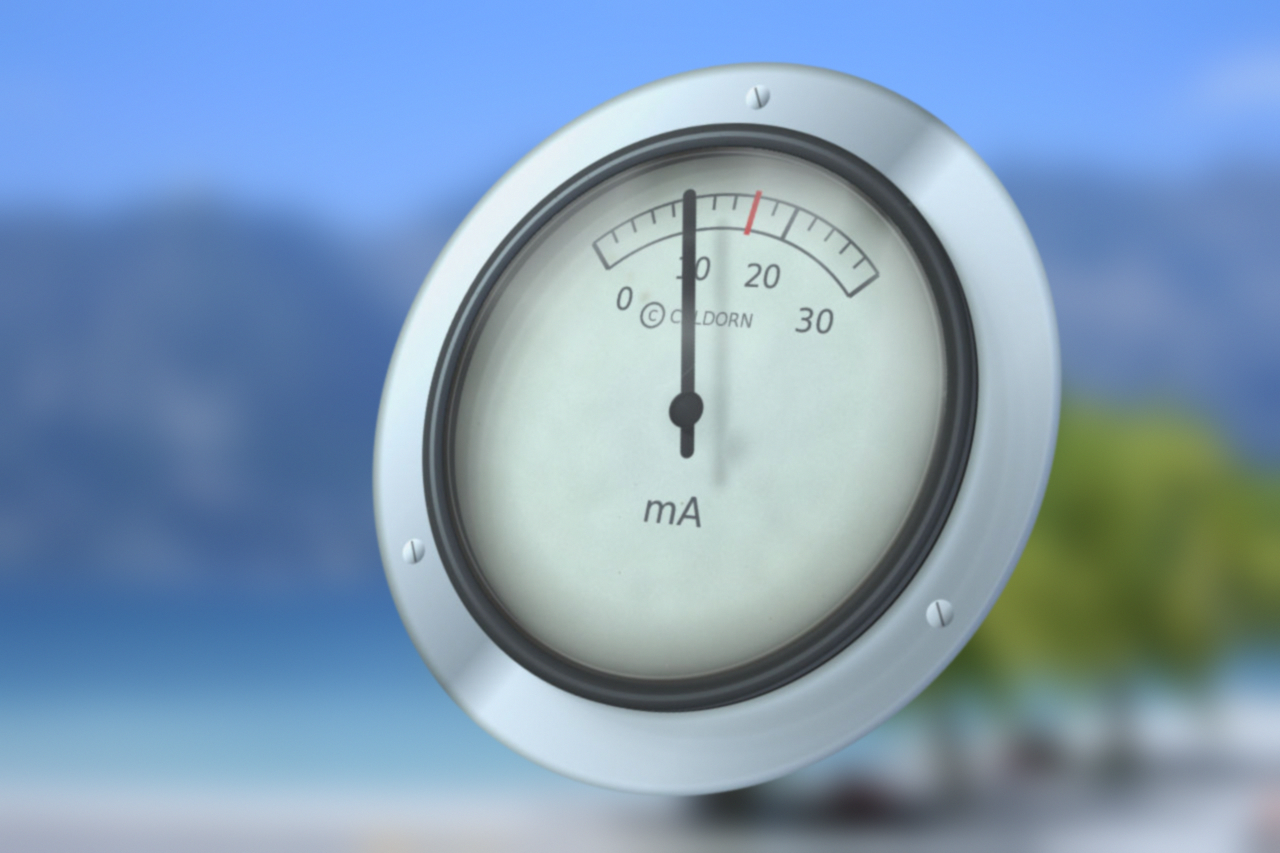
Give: 10 mA
